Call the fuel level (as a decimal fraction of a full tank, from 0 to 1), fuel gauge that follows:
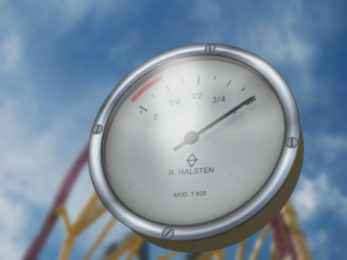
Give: 1
